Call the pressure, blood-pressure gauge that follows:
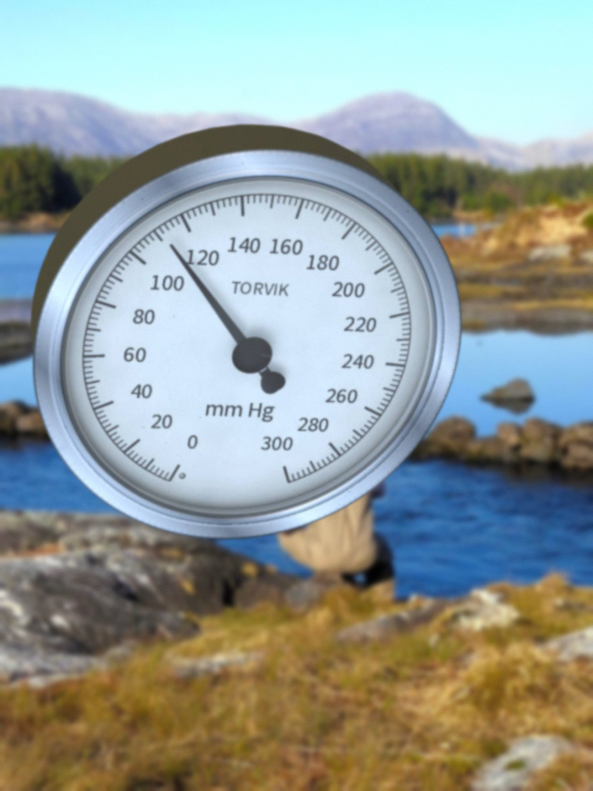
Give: 112 mmHg
